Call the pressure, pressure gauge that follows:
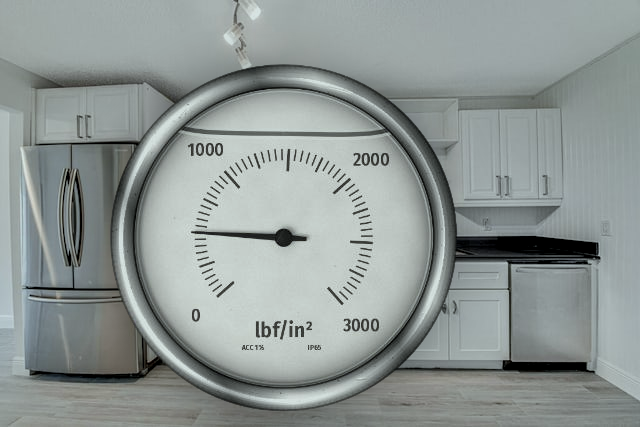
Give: 500 psi
